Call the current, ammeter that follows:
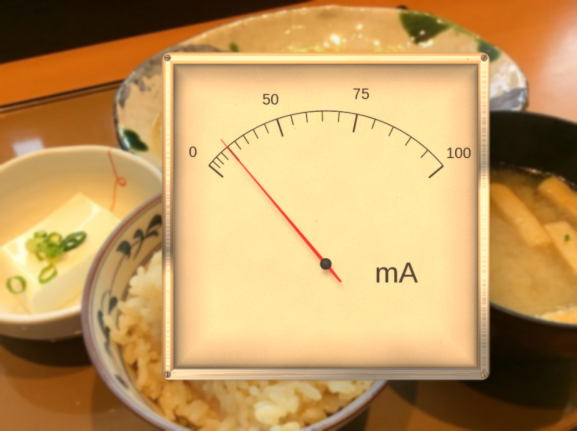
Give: 25 mA
